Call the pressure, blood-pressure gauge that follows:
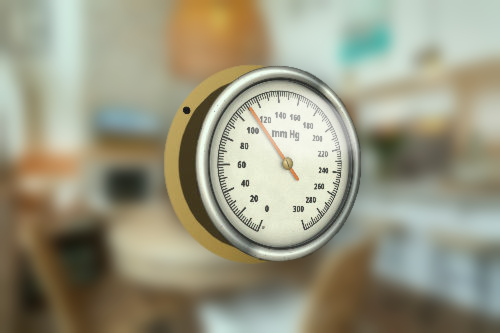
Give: 110 mmHg
